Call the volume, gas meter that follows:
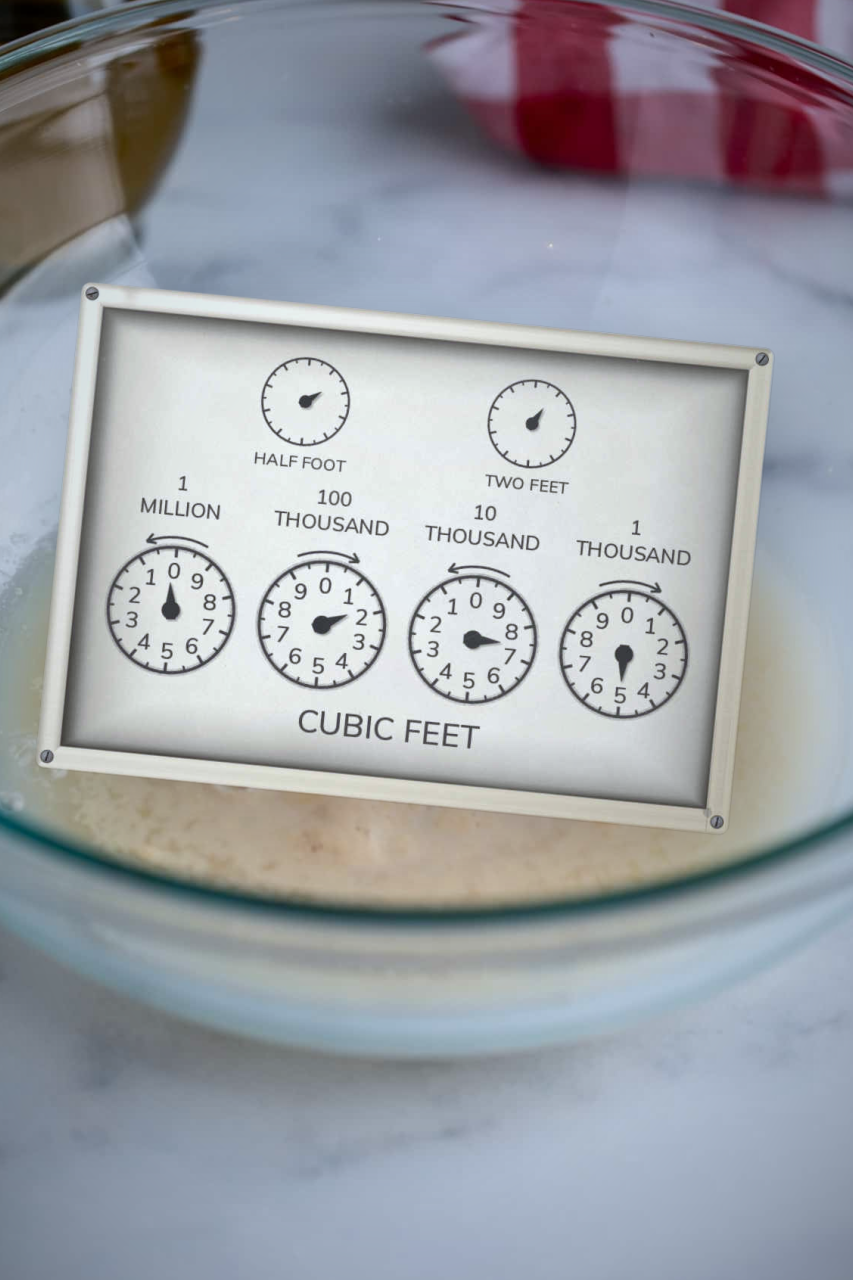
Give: 17500 ft³
